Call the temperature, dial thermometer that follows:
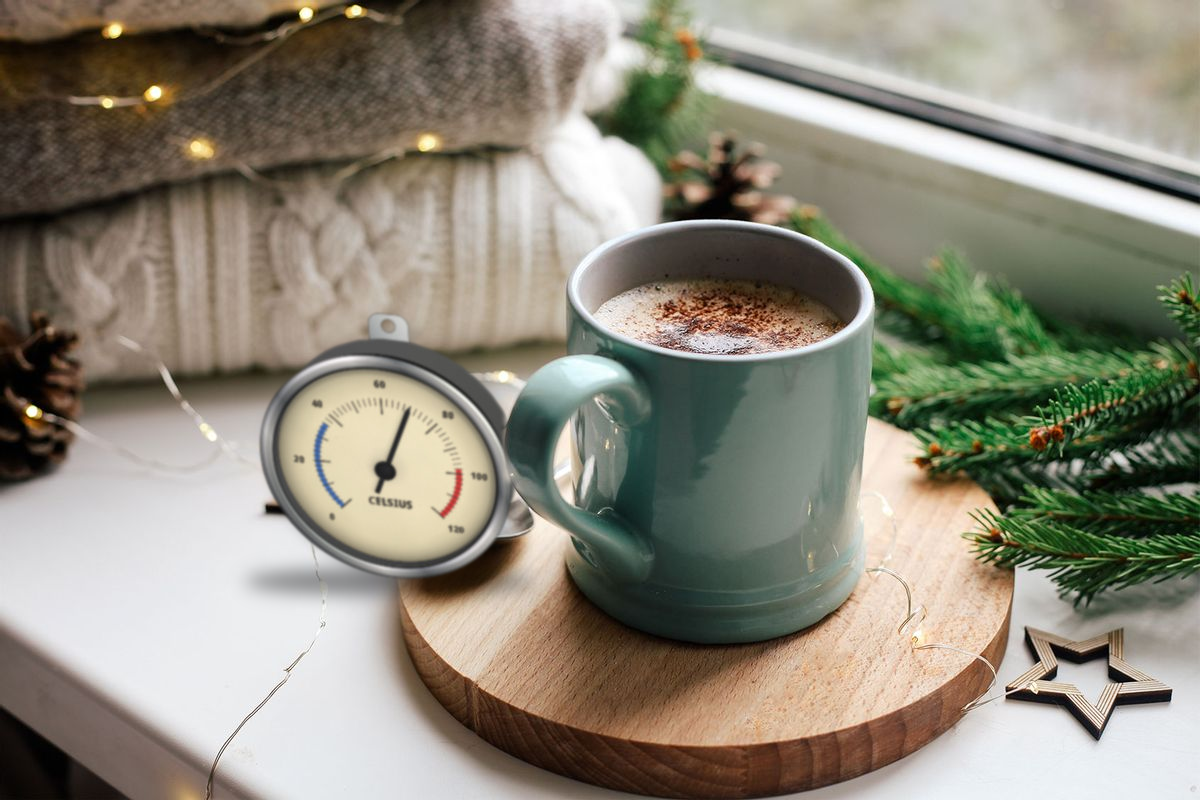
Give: 70 °C
